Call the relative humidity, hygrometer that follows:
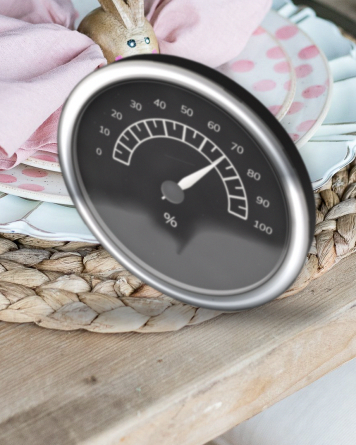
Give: 70 %
